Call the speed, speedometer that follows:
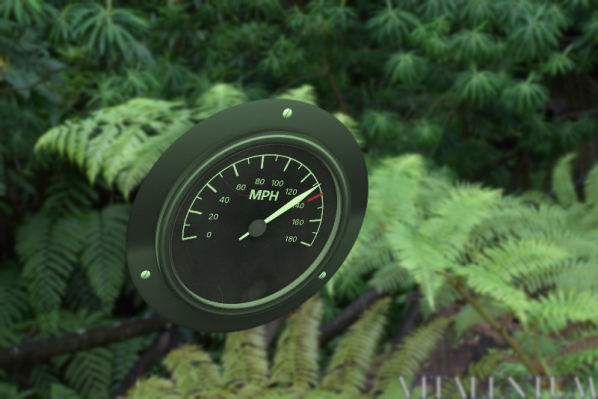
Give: 130 mph
